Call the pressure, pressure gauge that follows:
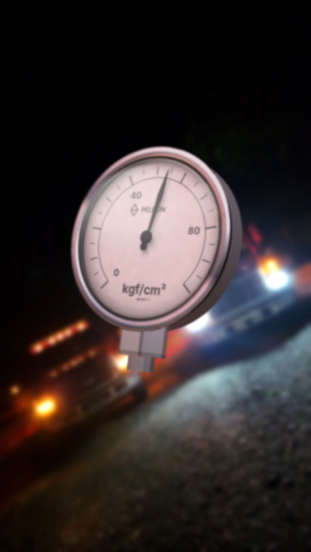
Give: 55 kg/cm²
